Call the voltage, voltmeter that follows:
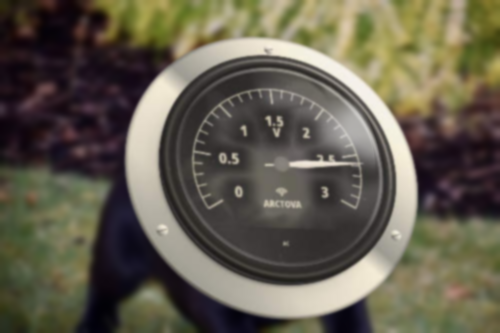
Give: 2.6 V
